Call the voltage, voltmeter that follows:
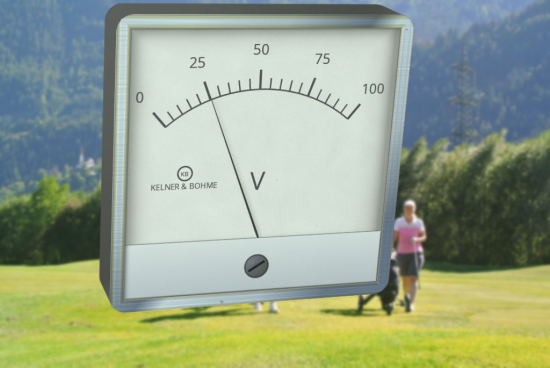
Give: 25 V
